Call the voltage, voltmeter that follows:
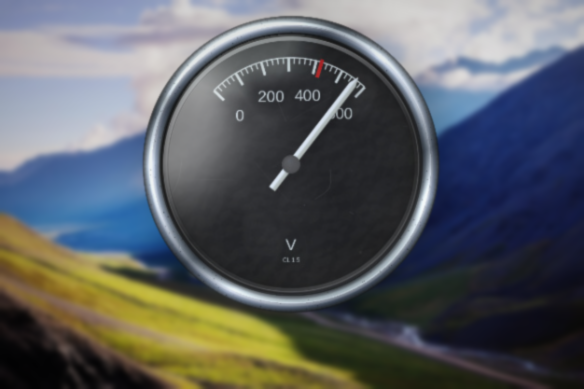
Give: 560 V
